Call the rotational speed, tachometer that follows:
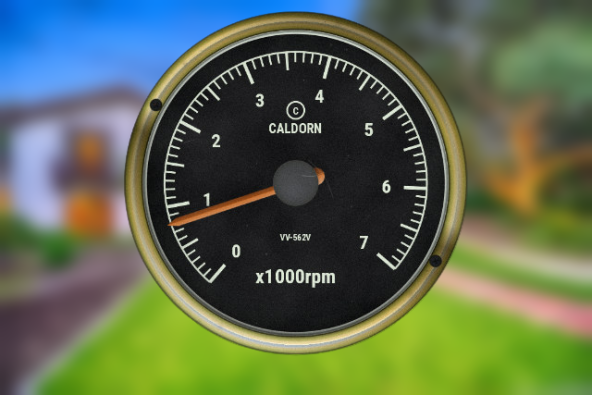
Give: 800 rpm
